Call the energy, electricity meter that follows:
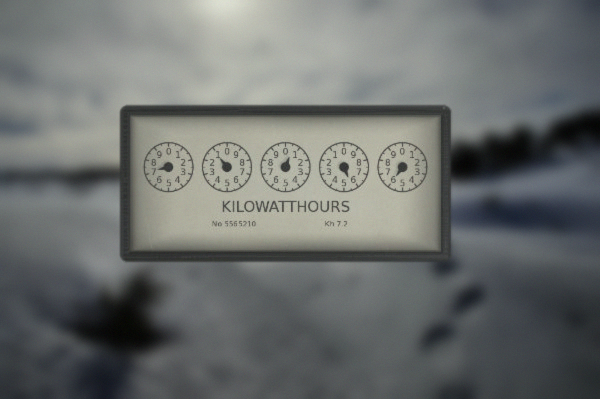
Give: 71056 kWh
